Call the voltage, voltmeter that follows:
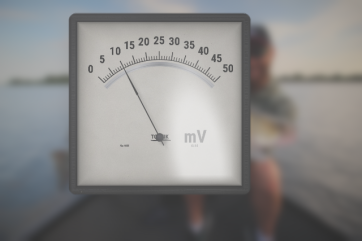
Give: 10 mV
